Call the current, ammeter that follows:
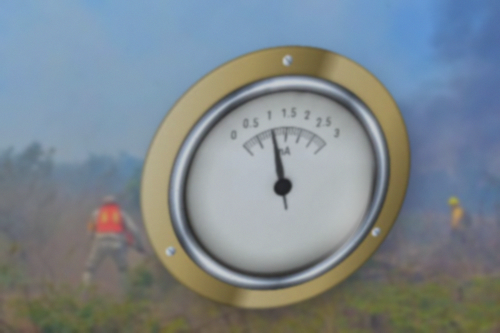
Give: 1 mA
